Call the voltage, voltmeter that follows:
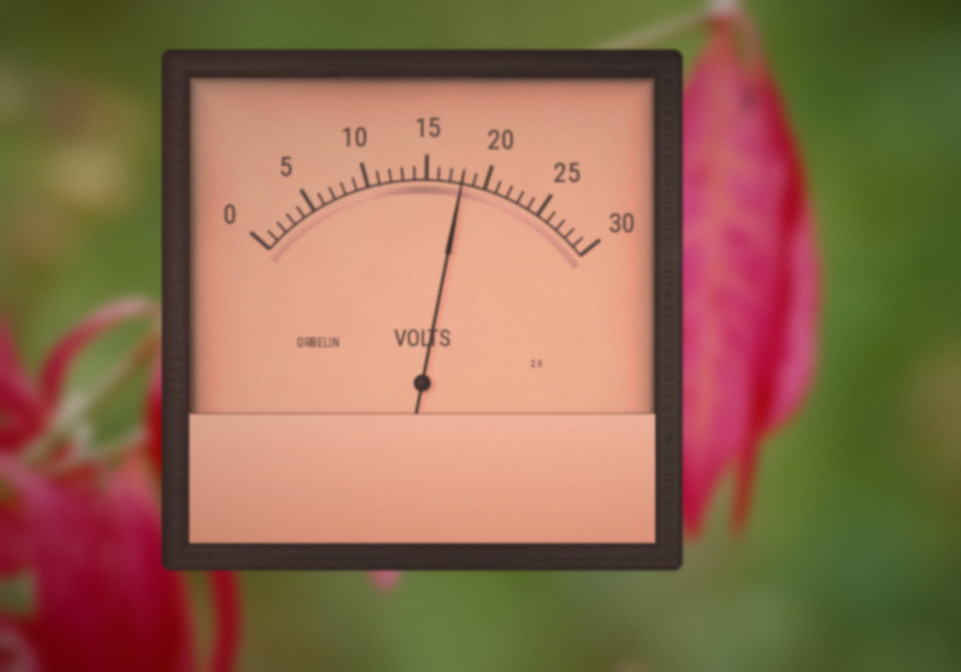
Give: 18 V
